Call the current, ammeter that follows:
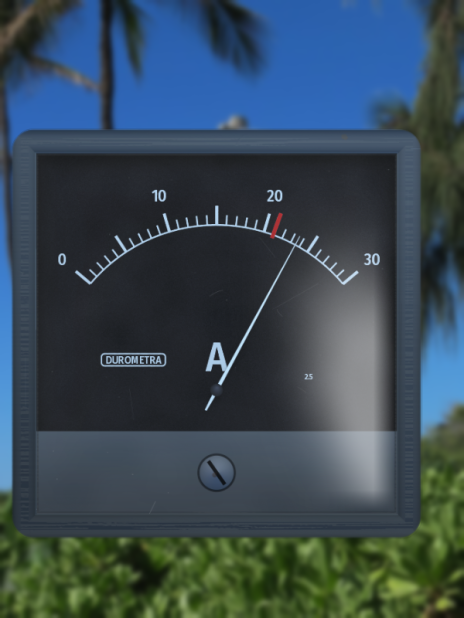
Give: 23.5 A
